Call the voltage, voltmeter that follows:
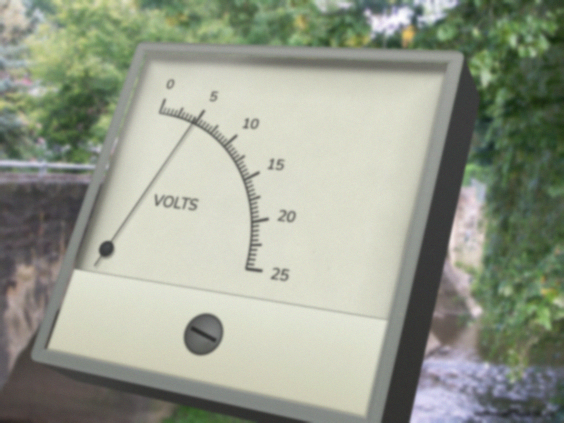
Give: 5 V
